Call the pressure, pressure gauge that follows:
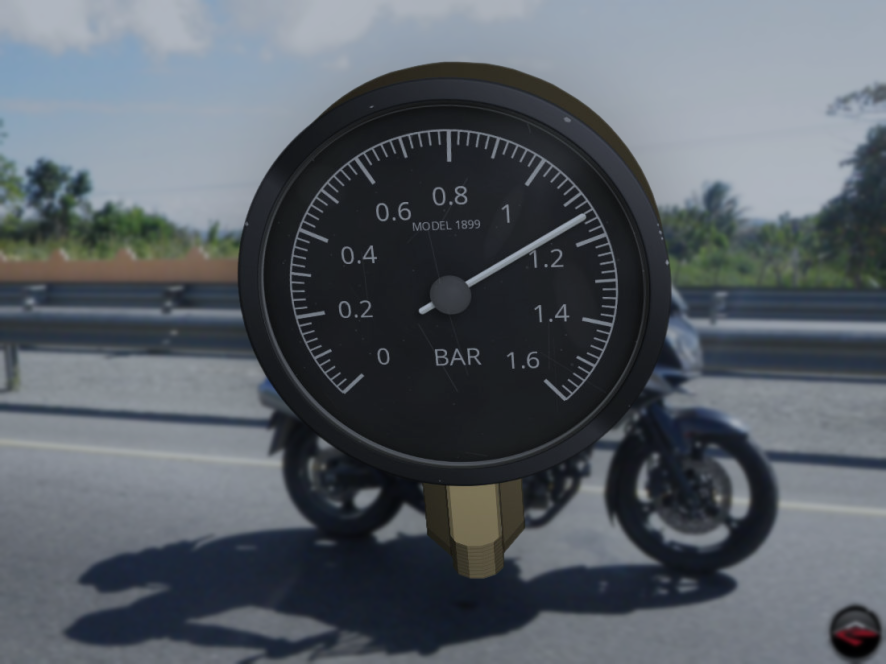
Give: 1.14 bar
